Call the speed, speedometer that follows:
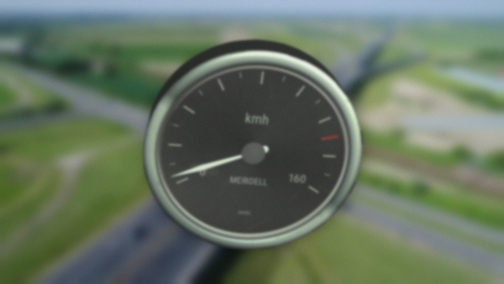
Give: 5 km/h
